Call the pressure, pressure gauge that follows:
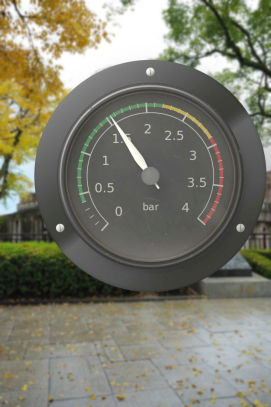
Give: 1.55 bar
